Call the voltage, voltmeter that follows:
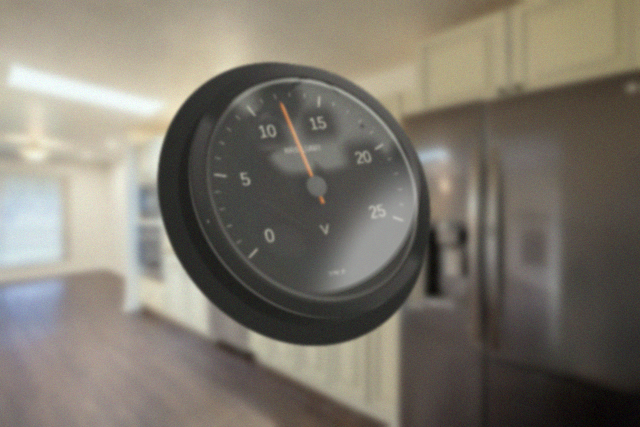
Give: 12 V
